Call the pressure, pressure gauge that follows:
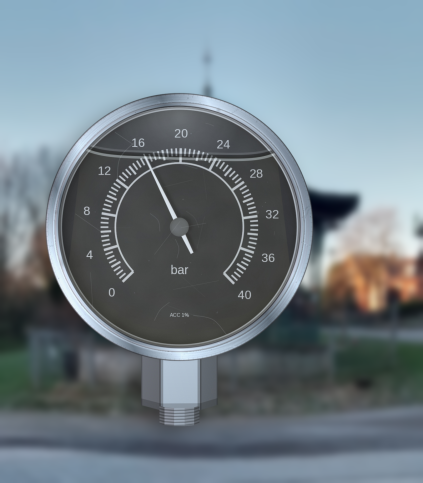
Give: 16 bar
